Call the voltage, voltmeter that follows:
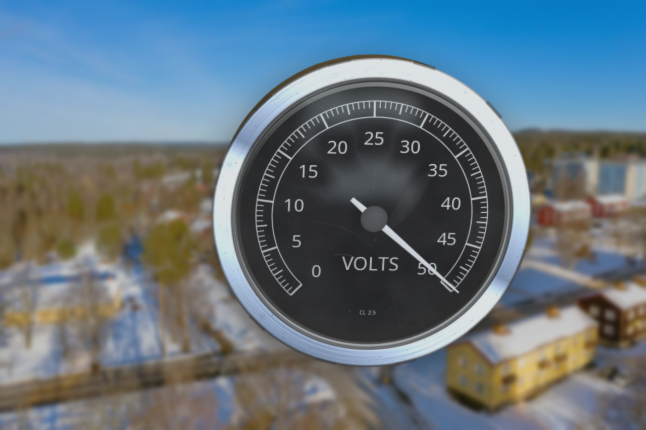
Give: 49.5 V
